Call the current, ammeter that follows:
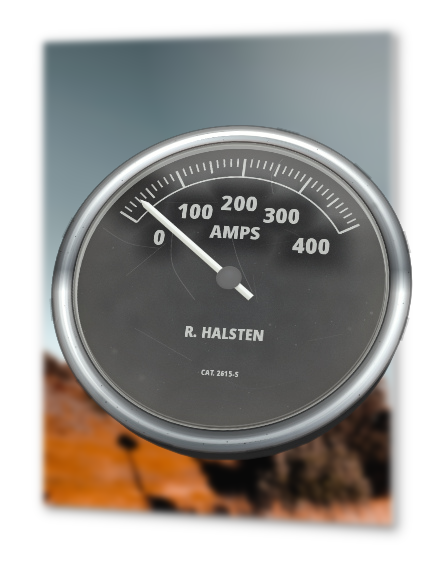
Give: 30 A
